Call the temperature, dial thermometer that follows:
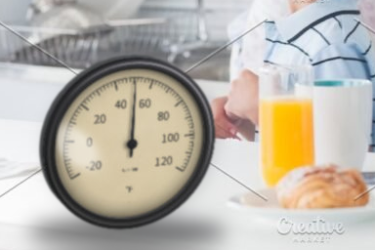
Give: 50 °F
